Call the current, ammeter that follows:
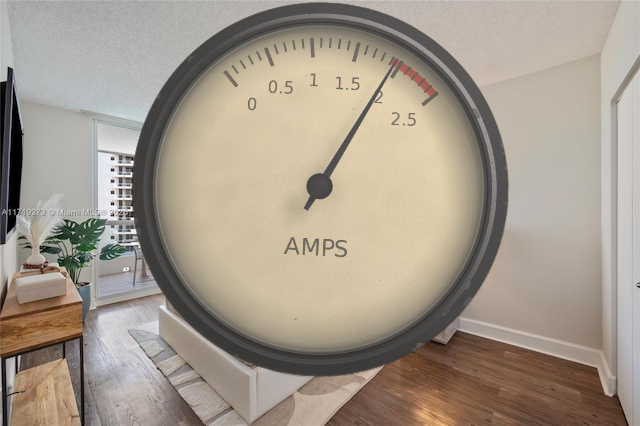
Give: 1.95 A
